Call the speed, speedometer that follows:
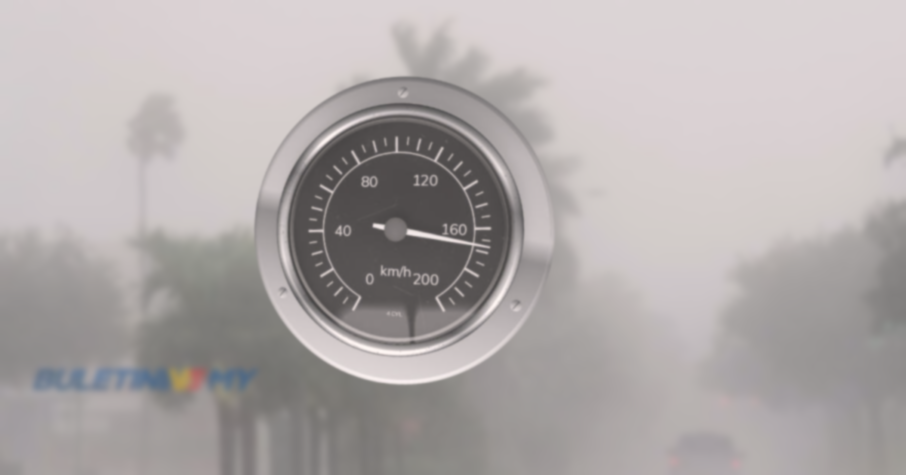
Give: 167.5 km/h
